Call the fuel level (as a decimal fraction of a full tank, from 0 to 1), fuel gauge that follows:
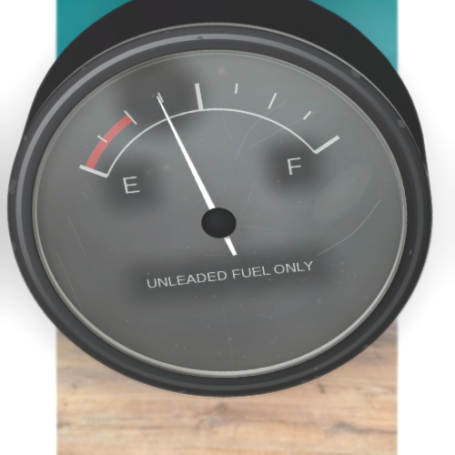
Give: 0.375
